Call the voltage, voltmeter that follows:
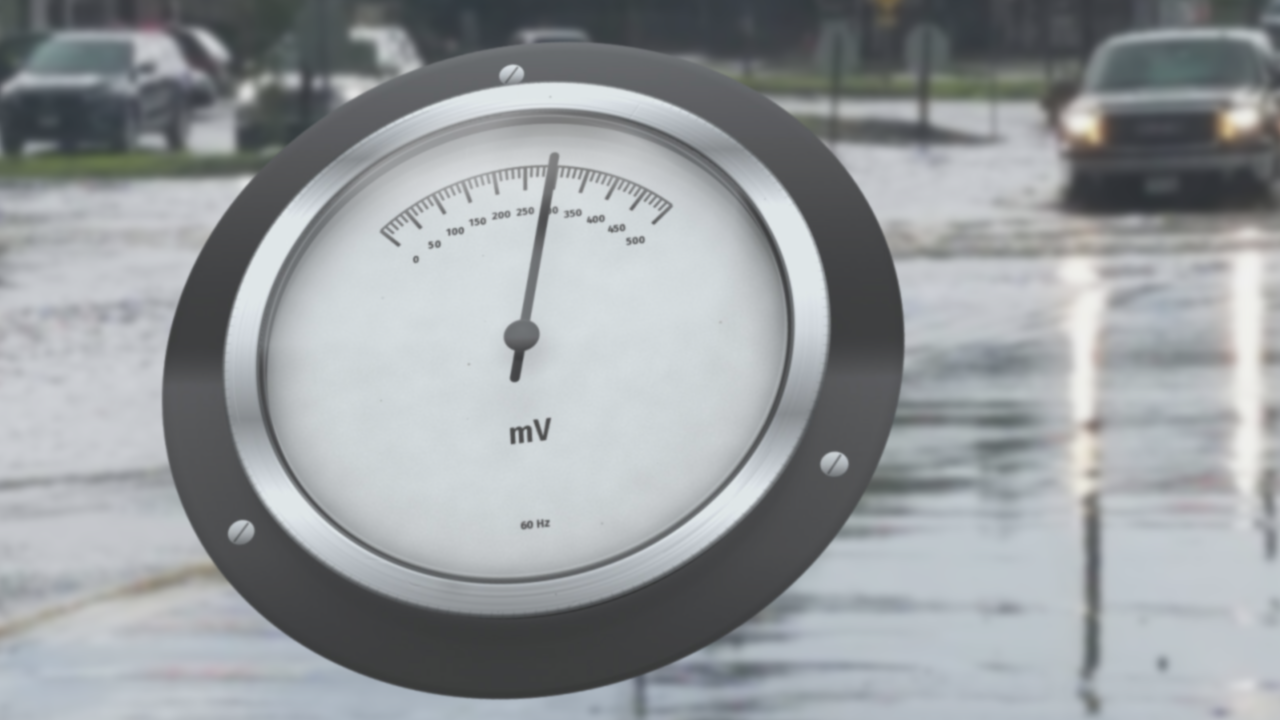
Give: 300 mV
